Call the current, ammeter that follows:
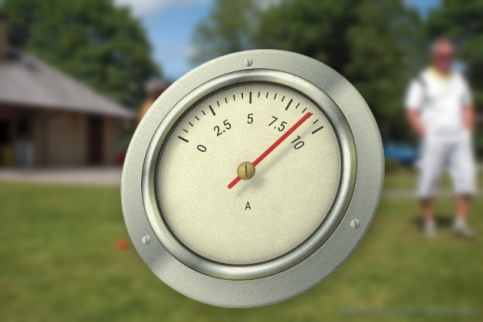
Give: 9 A
